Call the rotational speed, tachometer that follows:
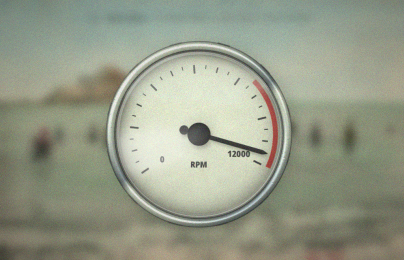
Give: 11500 rpm
